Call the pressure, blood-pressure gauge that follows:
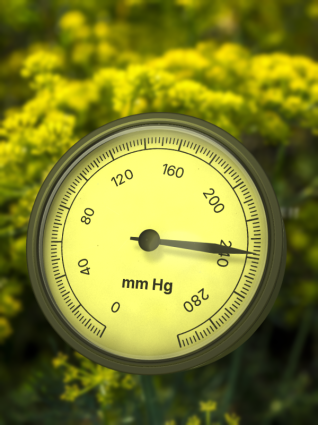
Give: 238 mmHg
